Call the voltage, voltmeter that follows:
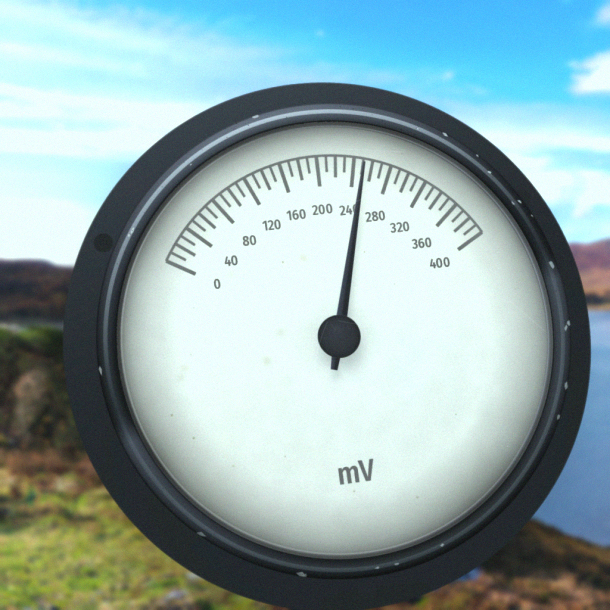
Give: 250 mV
